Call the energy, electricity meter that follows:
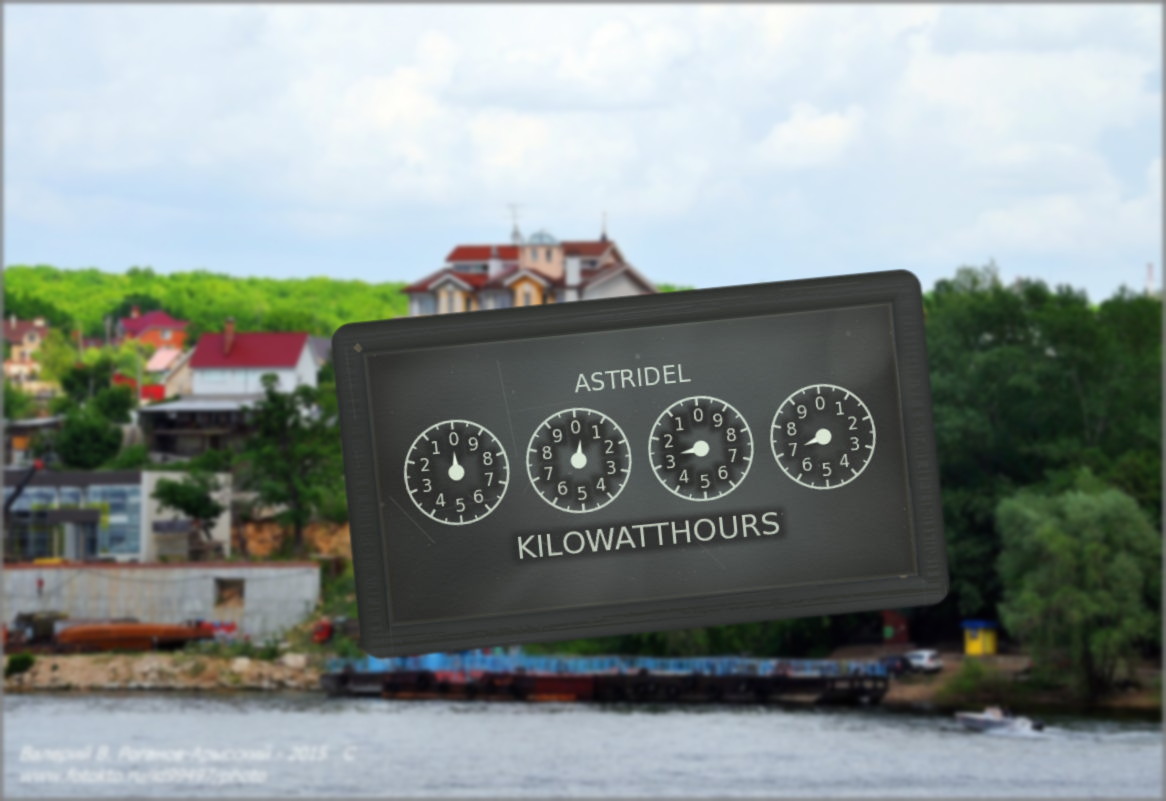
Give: 27 kWh
